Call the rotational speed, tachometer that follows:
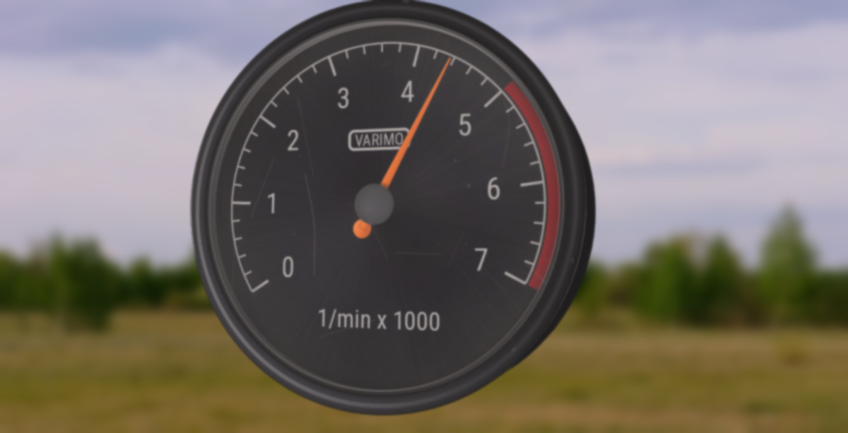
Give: 4400 rpm
